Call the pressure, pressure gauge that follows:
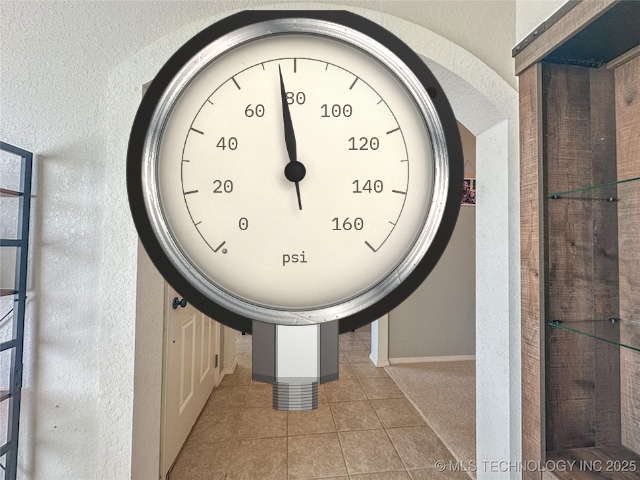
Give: 75 psi
